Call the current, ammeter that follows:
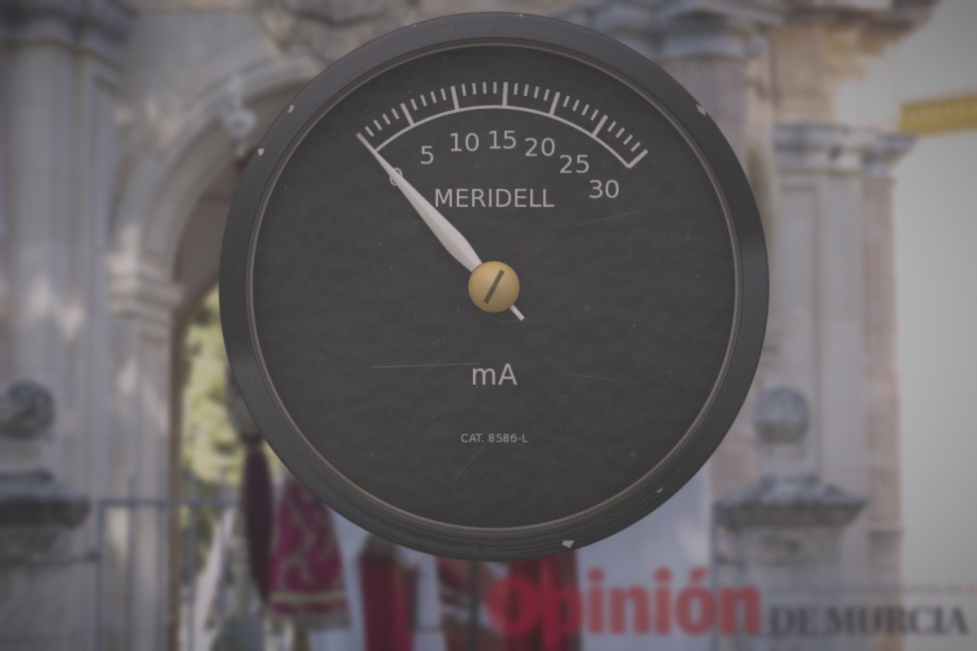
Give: 0 mA
